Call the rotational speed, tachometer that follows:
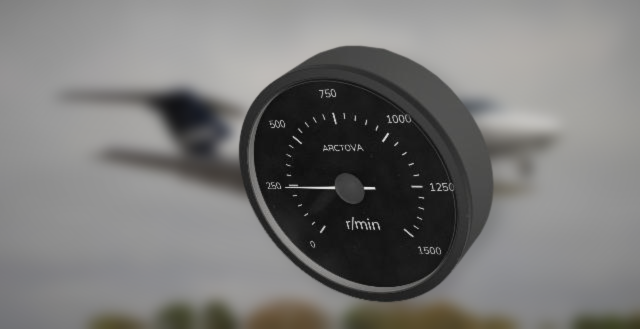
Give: 250 rpm
